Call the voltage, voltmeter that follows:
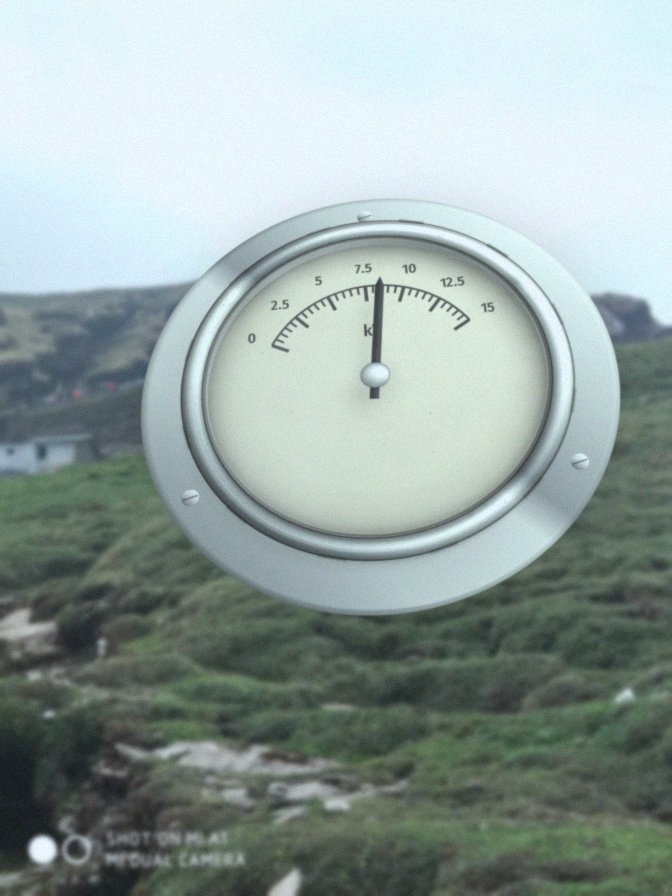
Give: 8.5 kV
